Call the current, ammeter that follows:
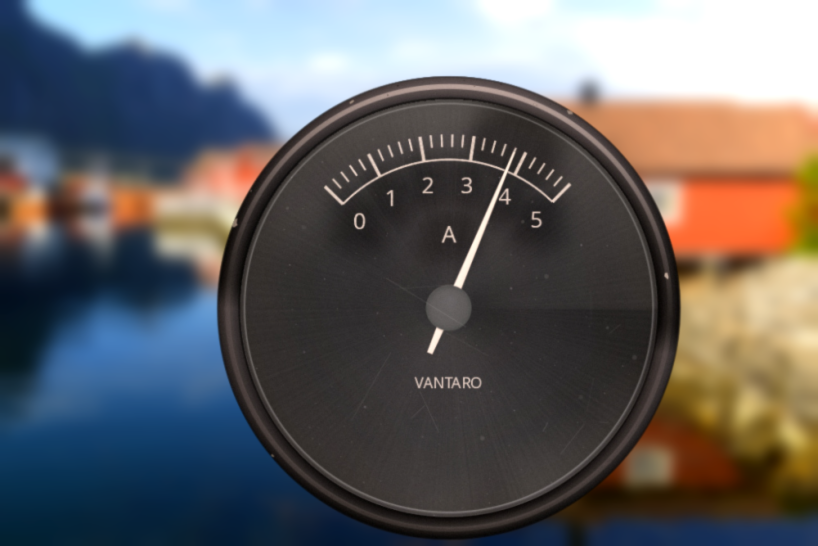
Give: 3.8 A
